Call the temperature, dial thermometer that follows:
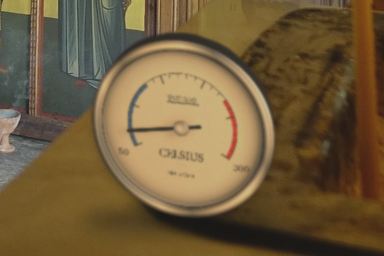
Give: 70 °C
